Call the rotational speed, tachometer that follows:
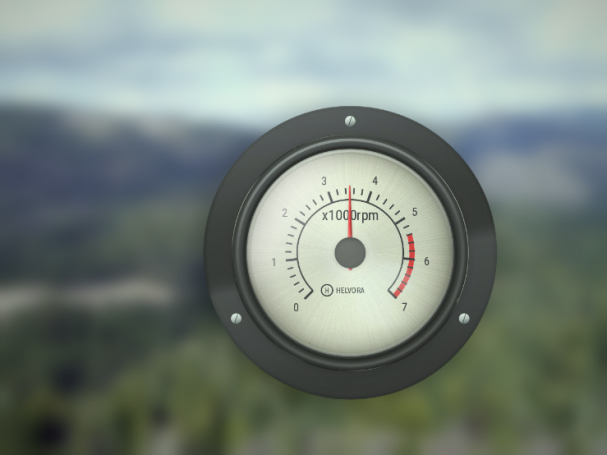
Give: 3500 rpm
